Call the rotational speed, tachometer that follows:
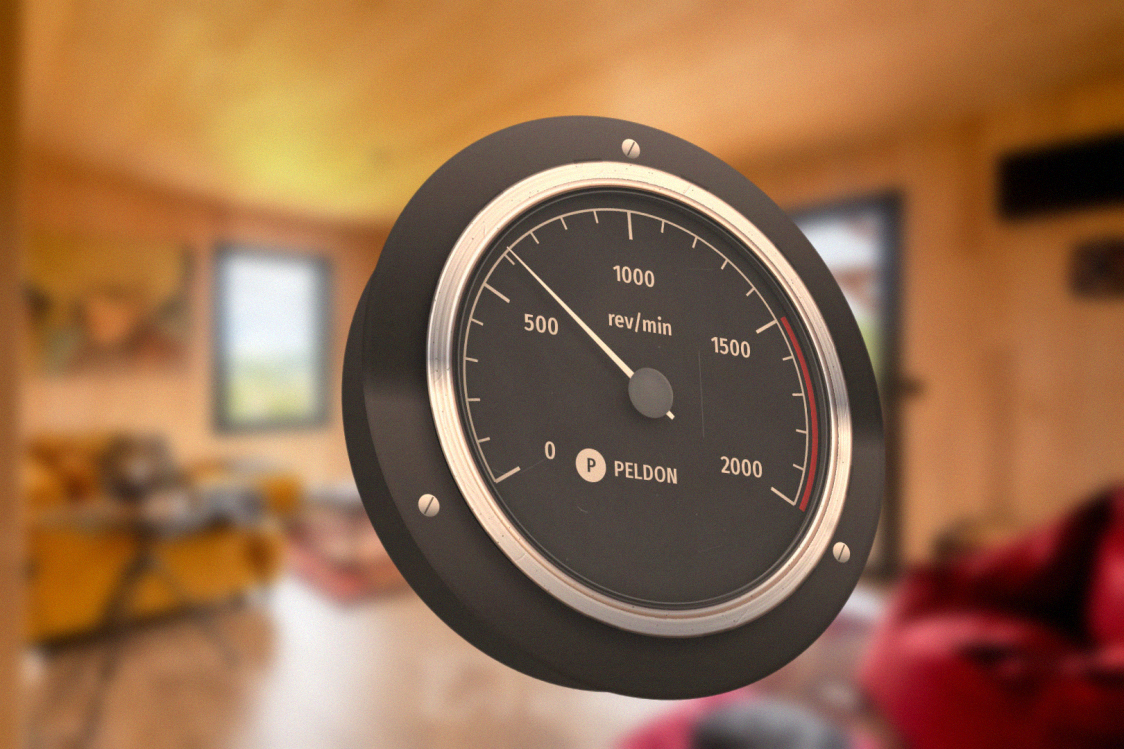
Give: 600 rpm
